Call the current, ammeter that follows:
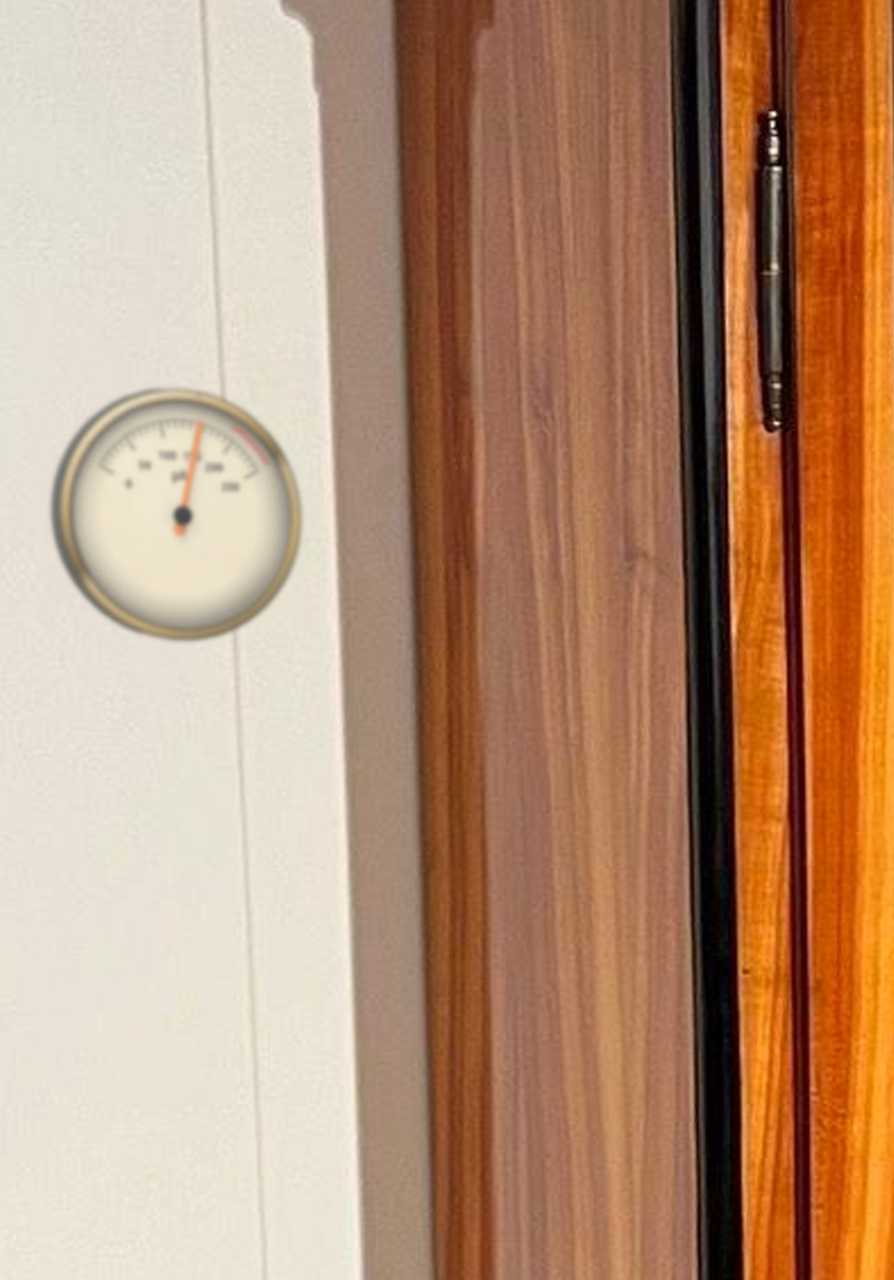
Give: 150 µA
